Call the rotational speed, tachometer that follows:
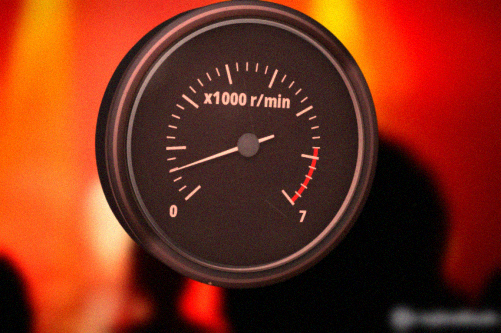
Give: 600 rpm
